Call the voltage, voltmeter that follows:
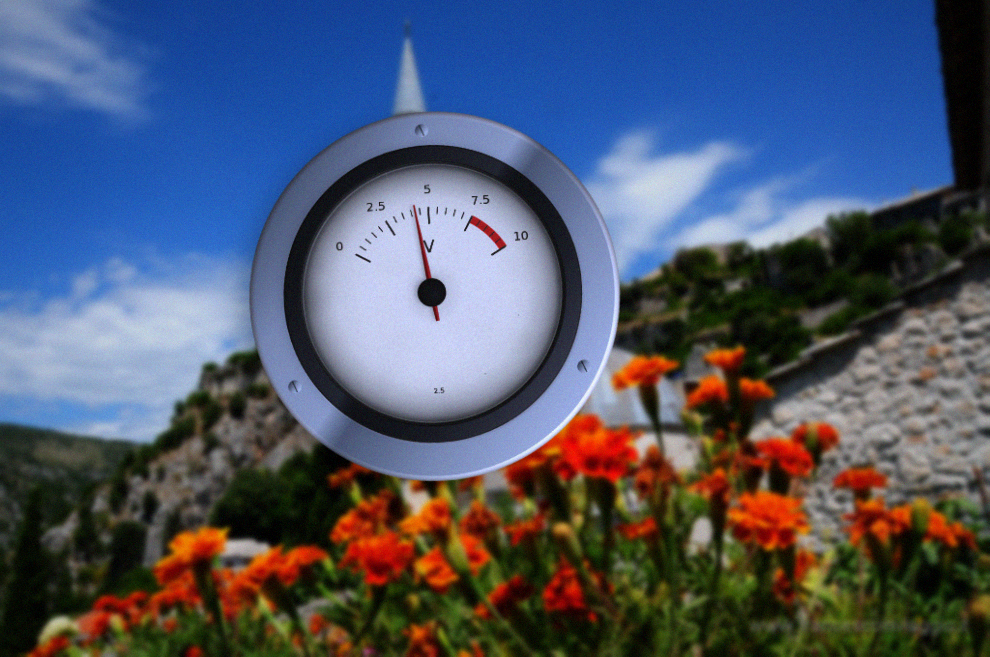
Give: 4.25 V
